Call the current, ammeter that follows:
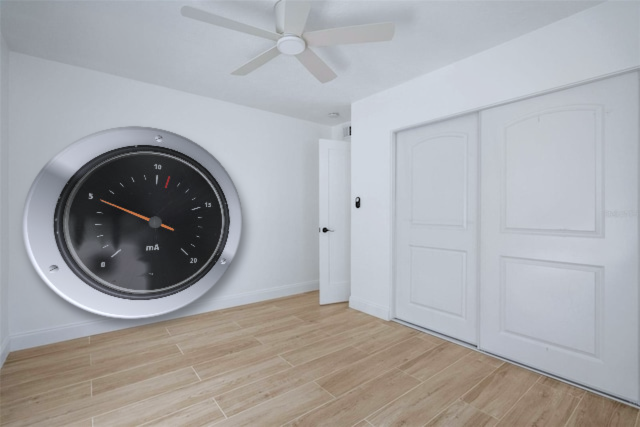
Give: 5 mA
